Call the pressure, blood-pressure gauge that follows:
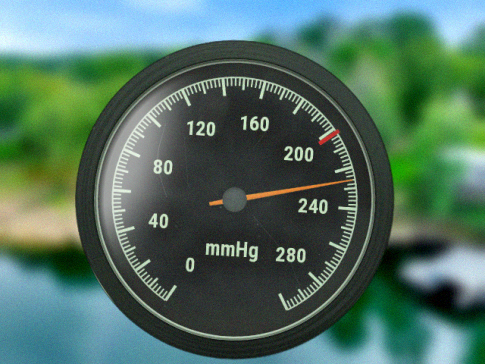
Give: 226 mmHg
